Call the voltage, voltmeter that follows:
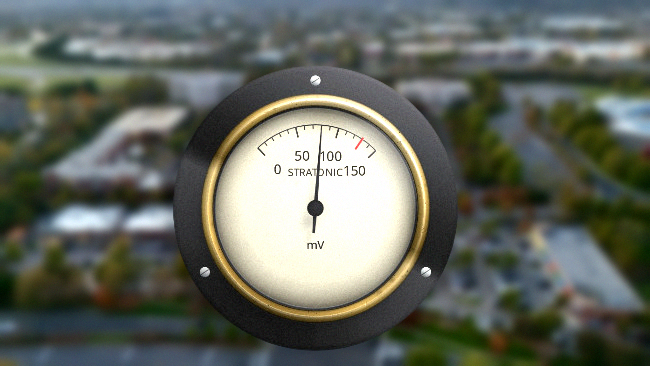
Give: 80 mV
